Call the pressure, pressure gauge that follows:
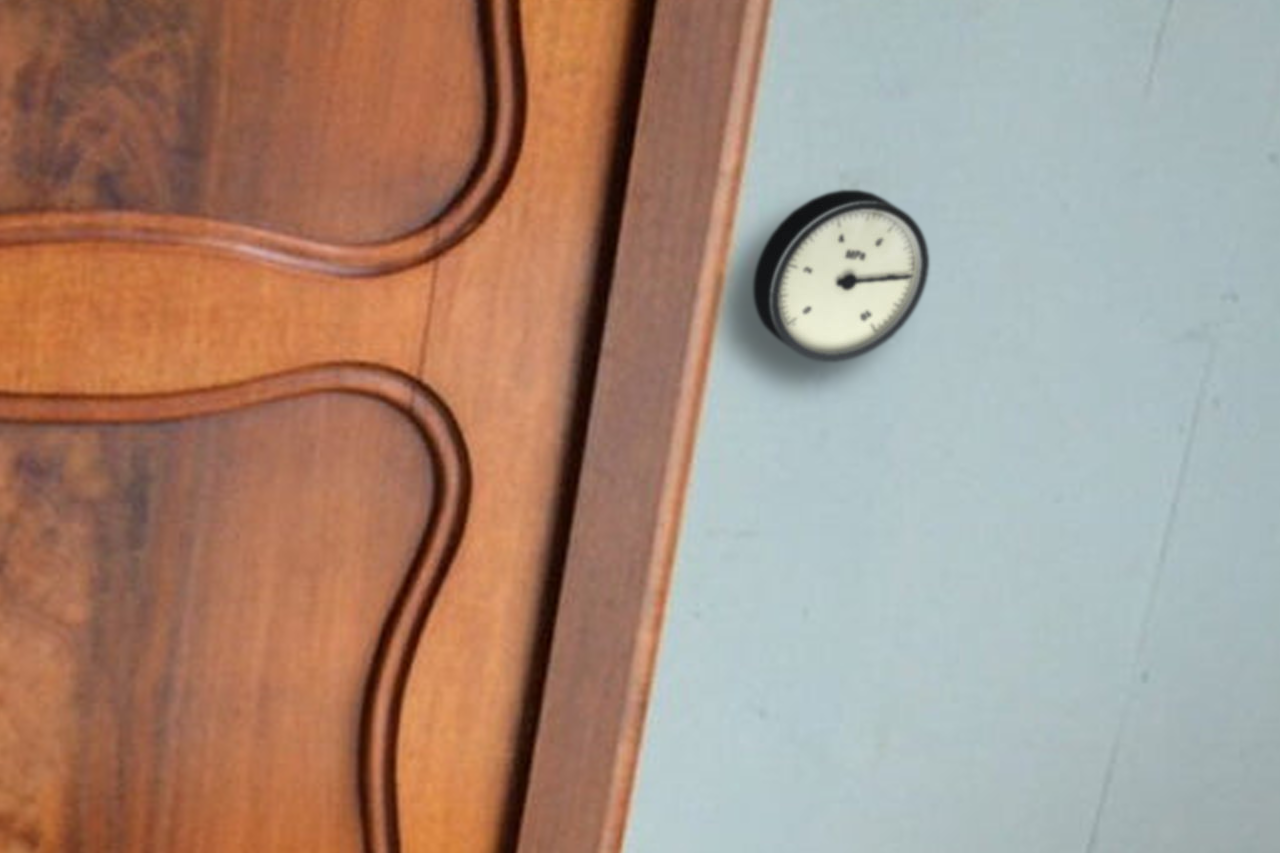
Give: 8 MPa
